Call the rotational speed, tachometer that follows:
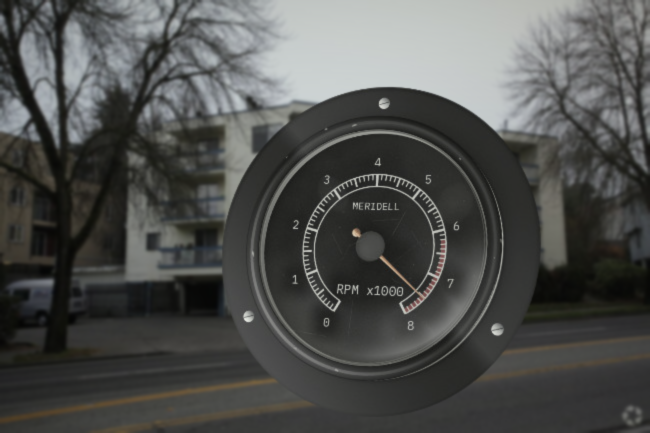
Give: 7500 rpm
